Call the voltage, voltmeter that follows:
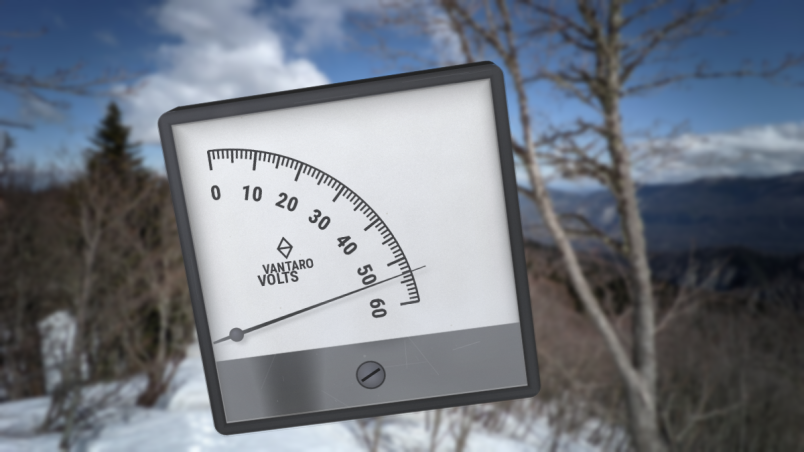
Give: 53 V
